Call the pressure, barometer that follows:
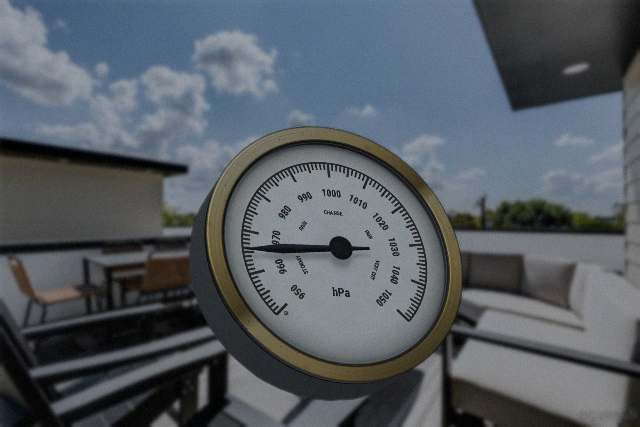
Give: 965 hPa
